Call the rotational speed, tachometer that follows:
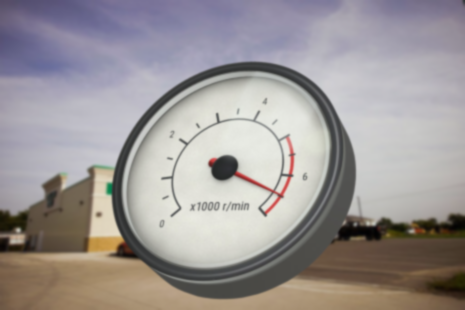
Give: 6500 rpm
